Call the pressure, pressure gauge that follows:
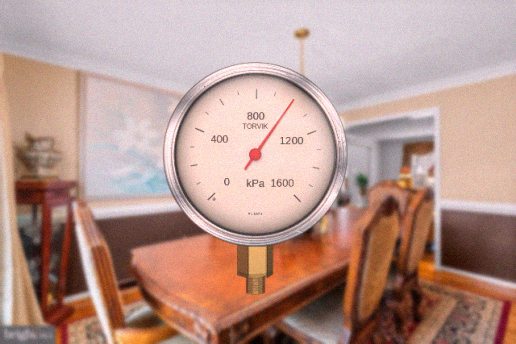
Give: 1000 kPa
